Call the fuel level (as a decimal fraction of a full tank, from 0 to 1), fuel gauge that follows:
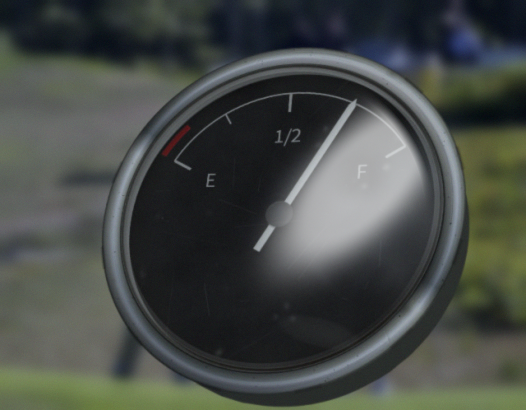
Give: 0.75
